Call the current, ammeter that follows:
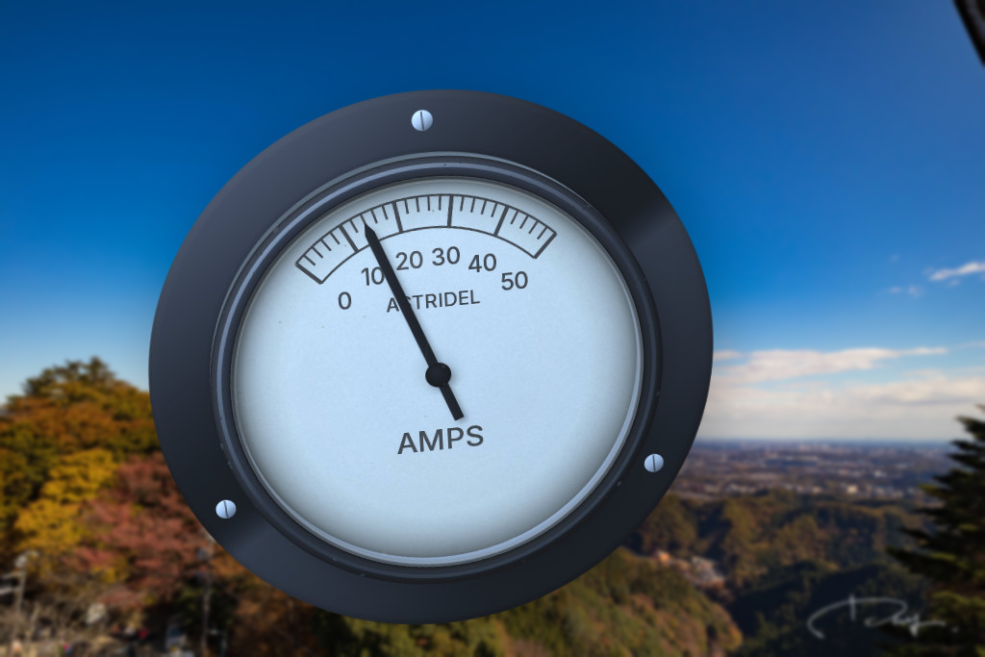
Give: 14 A
